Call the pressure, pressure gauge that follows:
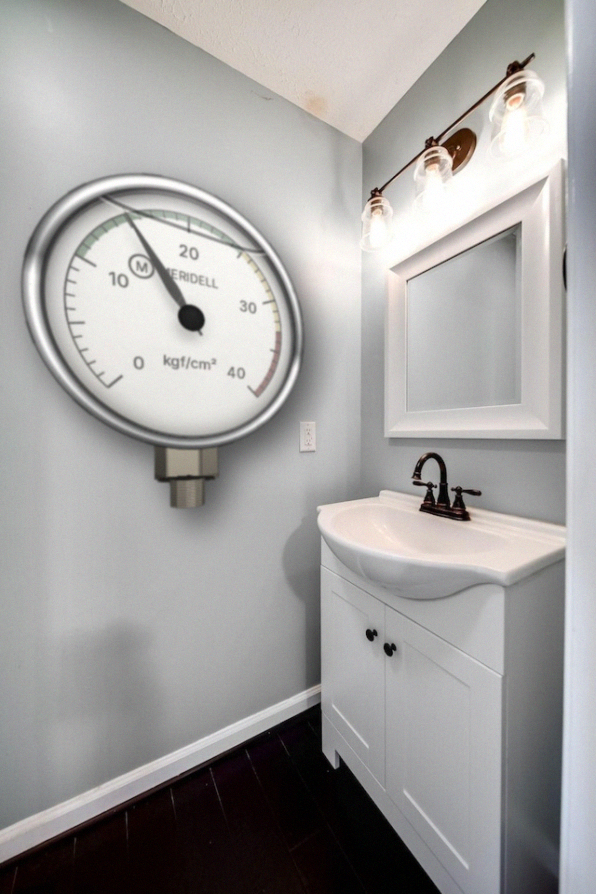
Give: 15 kg/cm²
